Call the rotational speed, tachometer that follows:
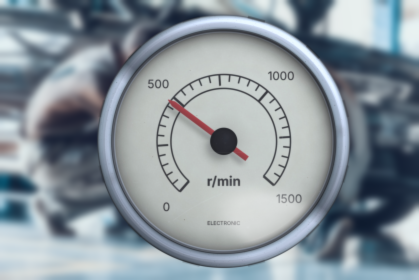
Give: 475 rpm
